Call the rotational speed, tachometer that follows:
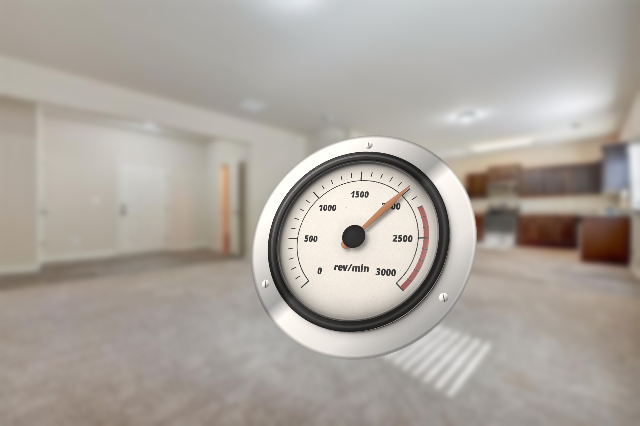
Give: 2000 rpm
